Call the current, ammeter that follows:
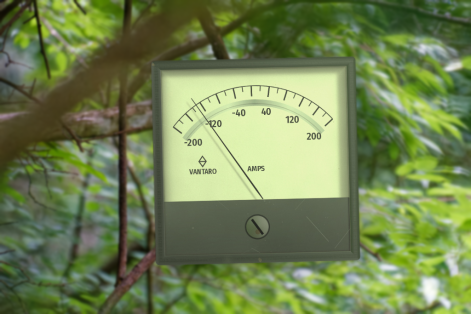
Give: -130 A
